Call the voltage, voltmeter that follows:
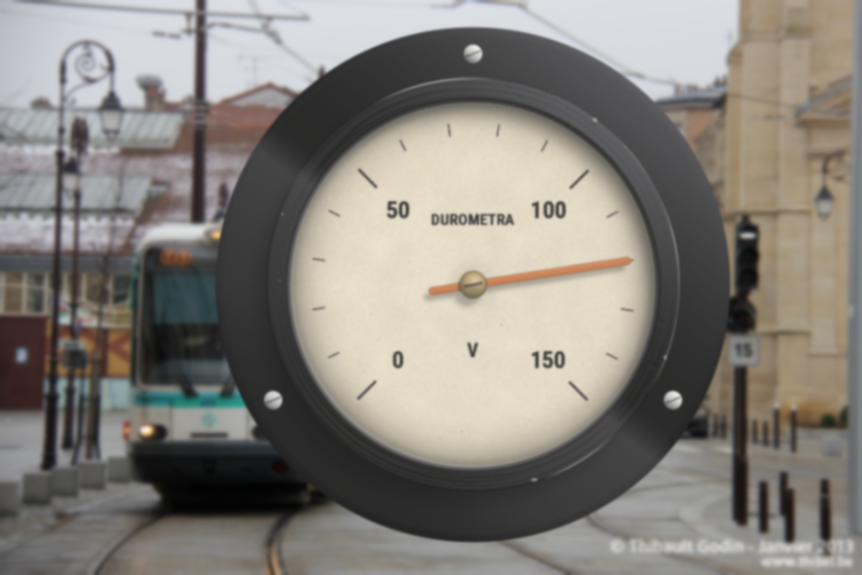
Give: 120 V
